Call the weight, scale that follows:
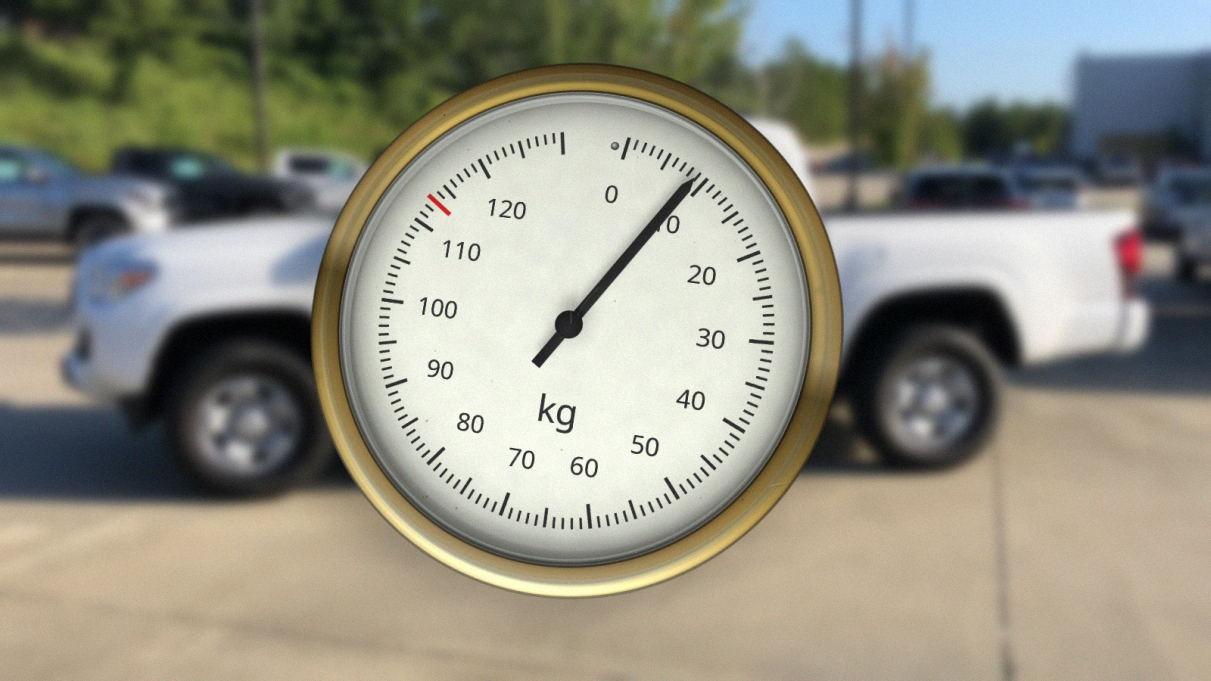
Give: 9 kg
